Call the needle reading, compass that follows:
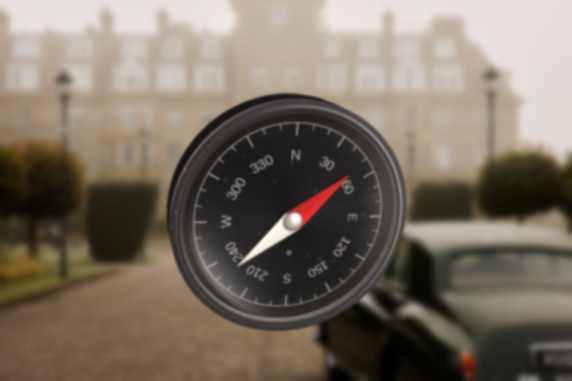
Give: 50 °
